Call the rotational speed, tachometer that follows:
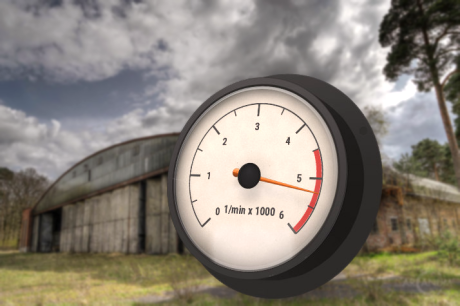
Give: 5250 rpm
